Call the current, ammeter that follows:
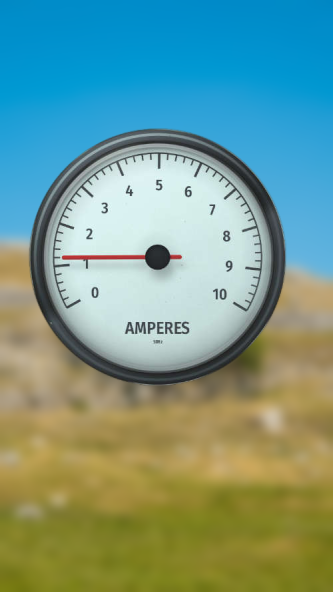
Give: 1.2 A
